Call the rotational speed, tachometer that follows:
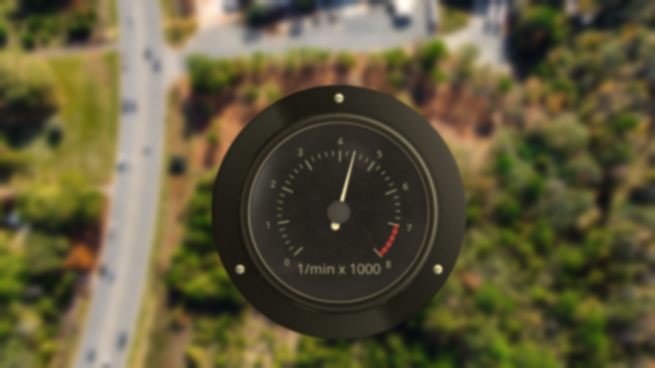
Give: 4400 rpm
